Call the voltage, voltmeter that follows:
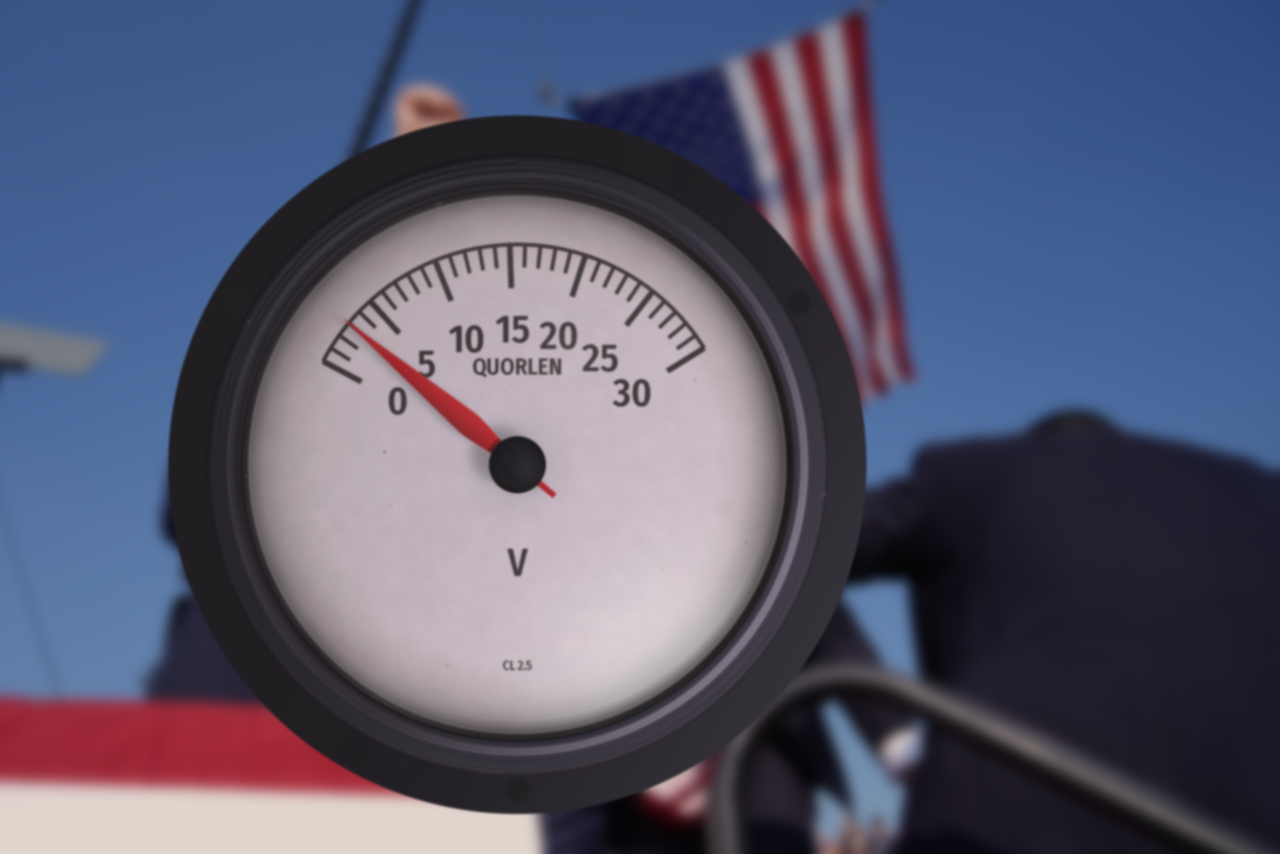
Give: 3 V
